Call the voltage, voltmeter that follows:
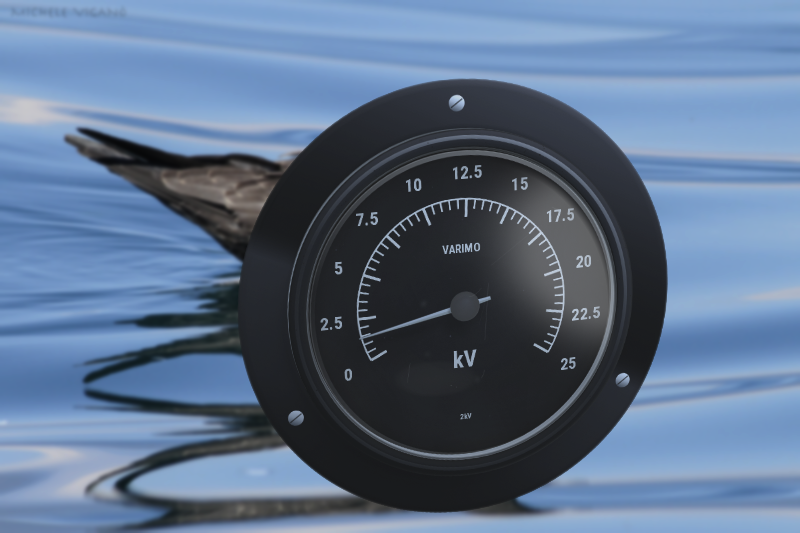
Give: 1.5 kV
